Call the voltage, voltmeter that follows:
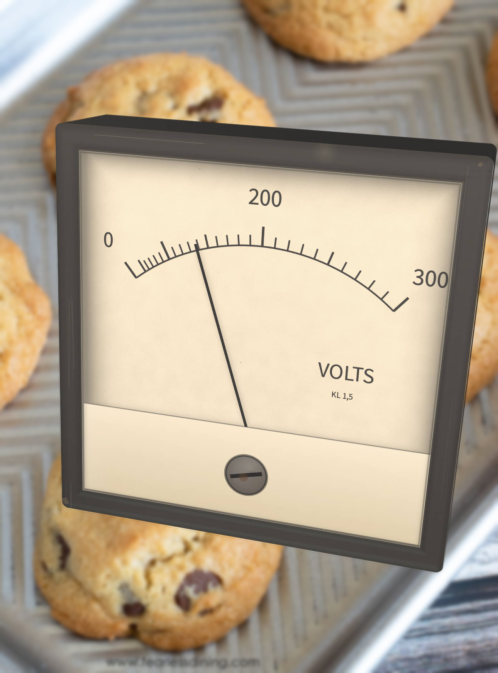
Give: 140 V
